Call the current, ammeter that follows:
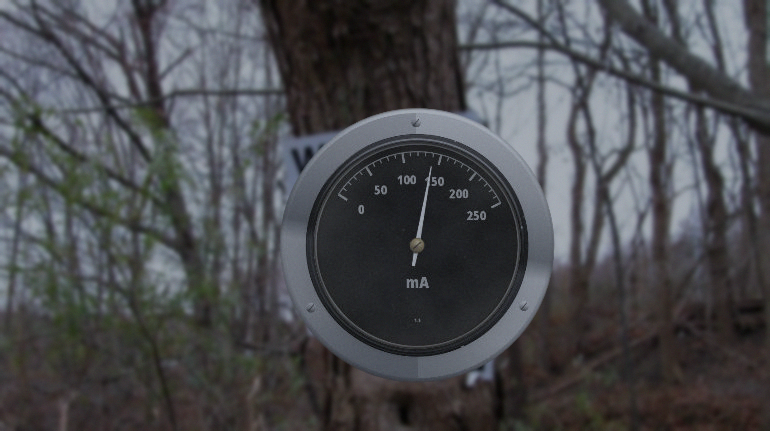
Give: 140 mA
